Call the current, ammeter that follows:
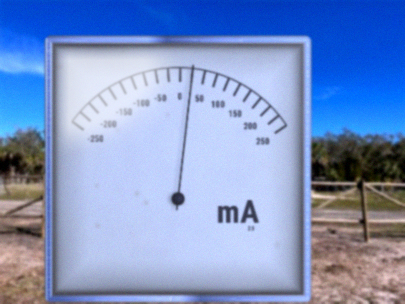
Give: 25 mA
